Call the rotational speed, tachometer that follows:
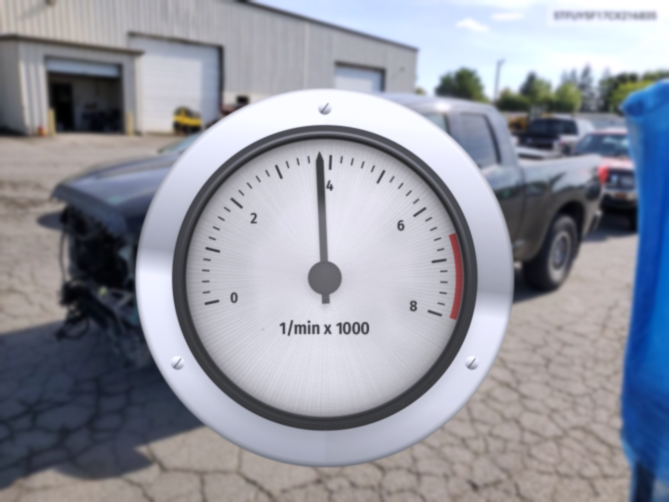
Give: 3800 rpm
